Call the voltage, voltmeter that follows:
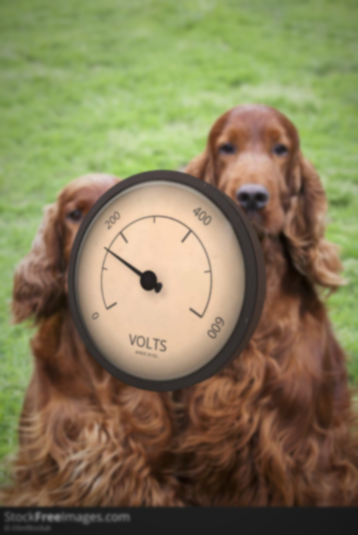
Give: 150 V
